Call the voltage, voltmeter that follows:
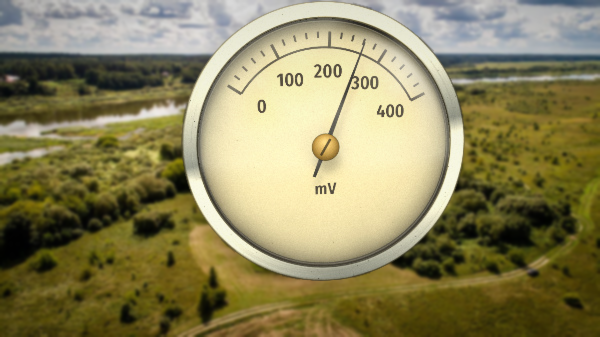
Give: 260 mV
